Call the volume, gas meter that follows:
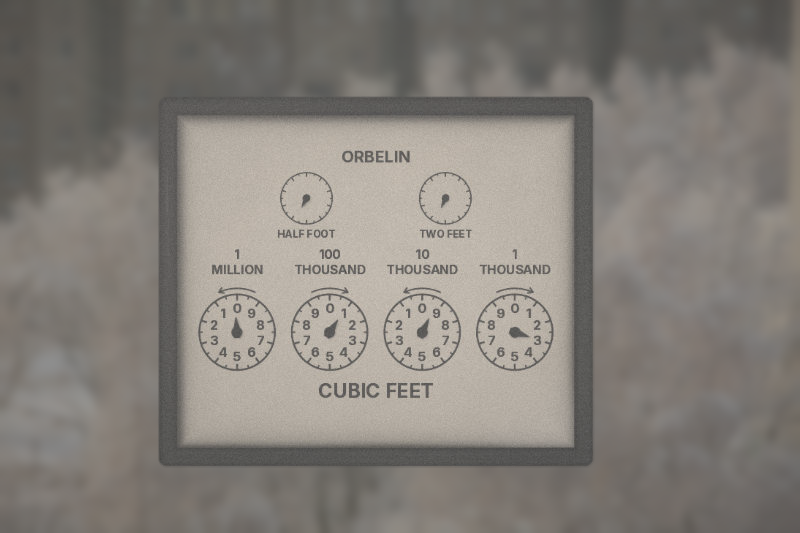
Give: 9300 ft³
